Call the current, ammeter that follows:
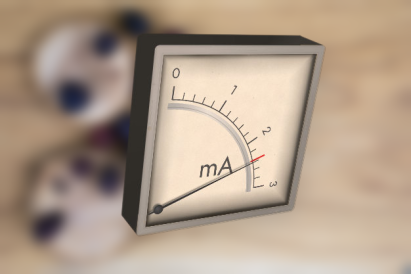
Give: 2.4 mA
